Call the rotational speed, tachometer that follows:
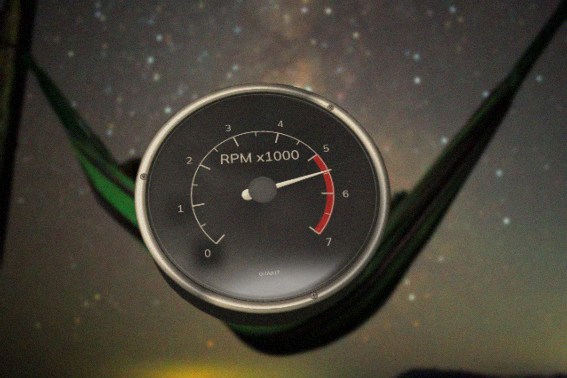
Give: 5500 rpm
